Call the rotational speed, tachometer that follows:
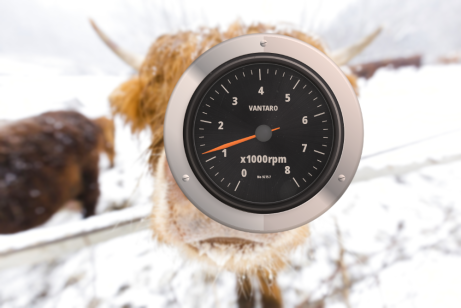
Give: 1200 rpm
